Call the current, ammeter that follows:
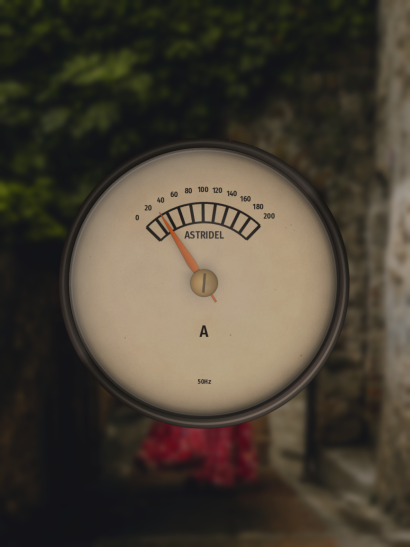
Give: 30 A
